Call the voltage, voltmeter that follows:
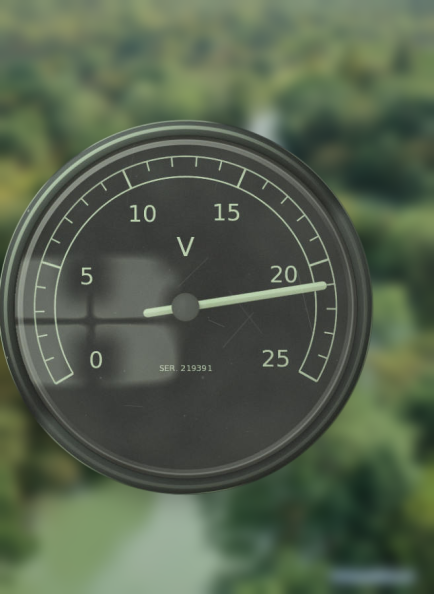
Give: 21 V
